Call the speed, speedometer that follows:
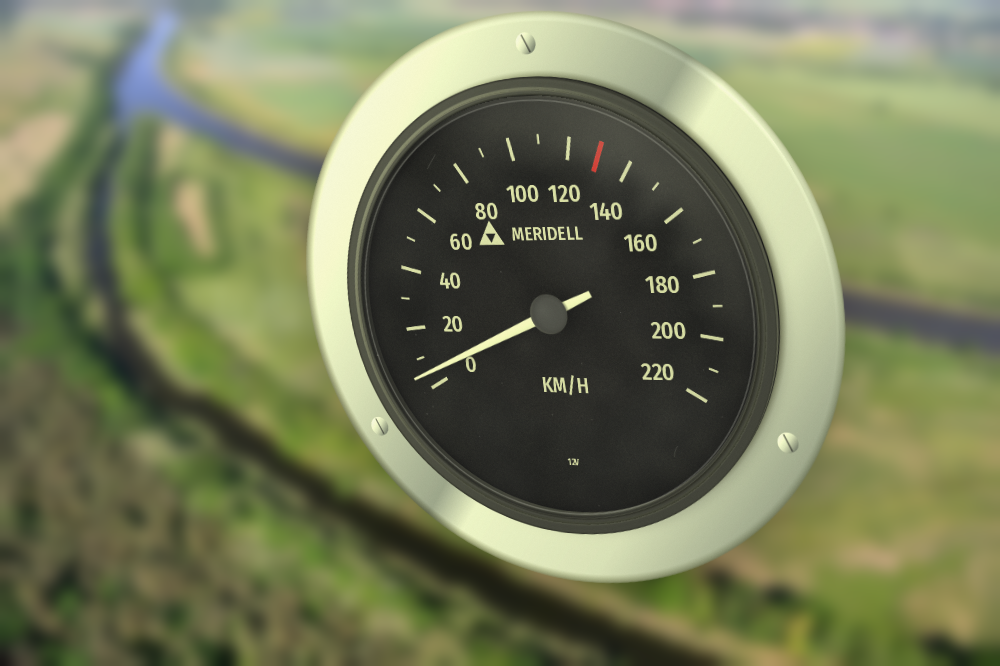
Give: 5 km/h
